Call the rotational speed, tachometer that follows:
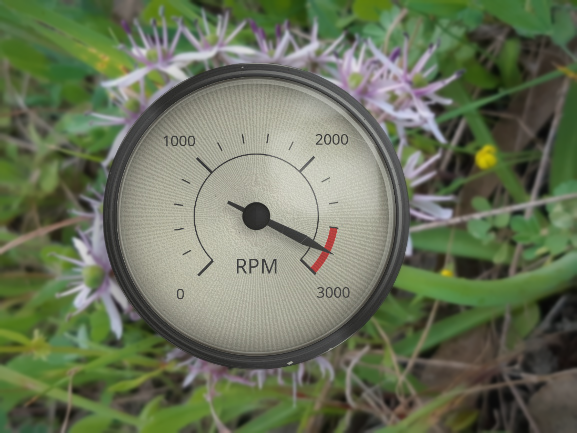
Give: 2800 rpm
